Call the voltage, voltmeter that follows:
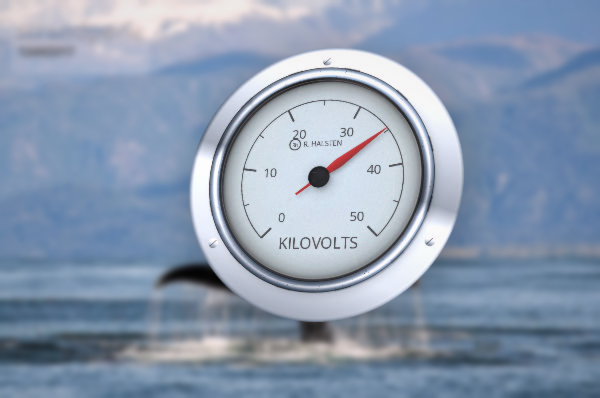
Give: 35 kV
